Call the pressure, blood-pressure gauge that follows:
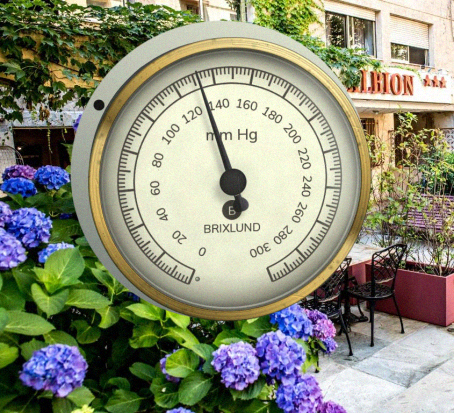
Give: 132 mmHg
